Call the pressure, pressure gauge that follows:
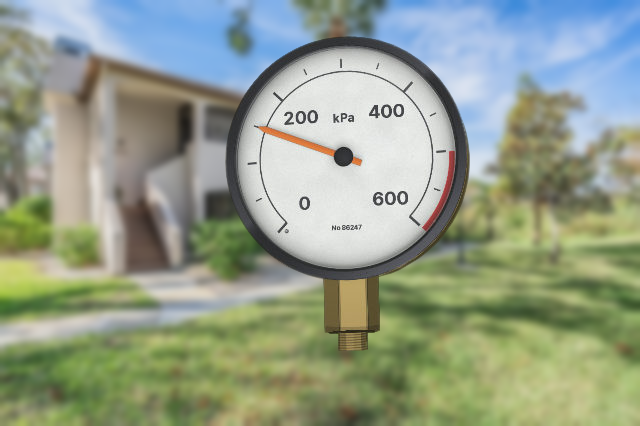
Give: 150 kPa
